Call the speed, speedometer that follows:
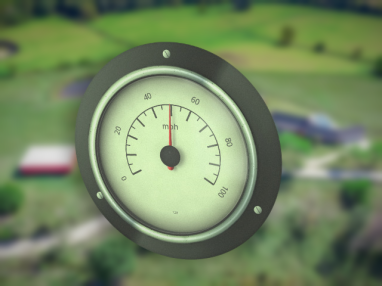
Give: 50 mph
